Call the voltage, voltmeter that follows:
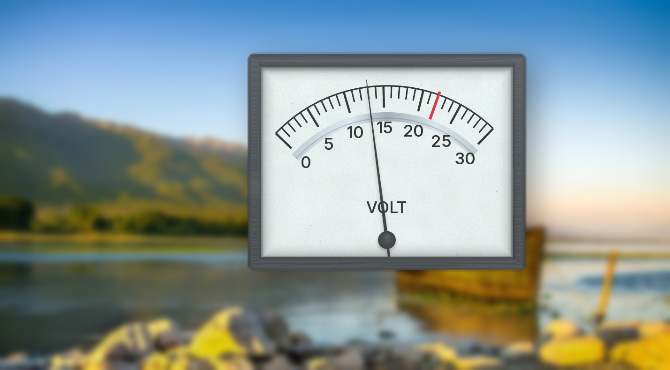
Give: 13 V
